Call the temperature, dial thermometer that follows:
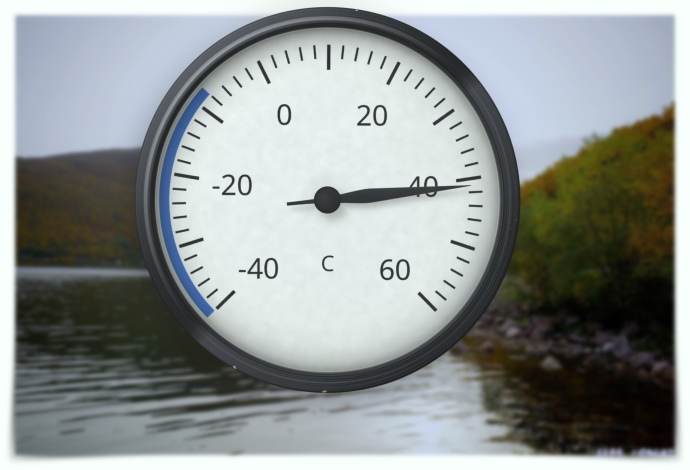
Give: 41 °C
